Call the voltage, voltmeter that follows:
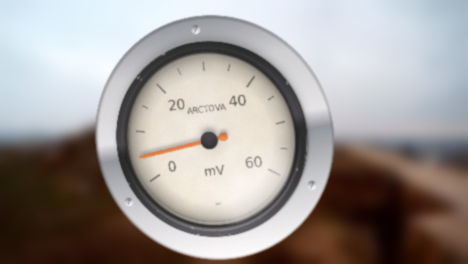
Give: 5 mV
